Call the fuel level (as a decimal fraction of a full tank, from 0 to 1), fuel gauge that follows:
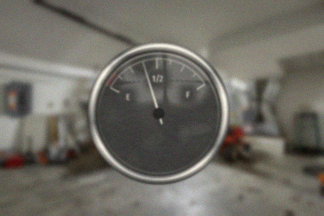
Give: 0.375
